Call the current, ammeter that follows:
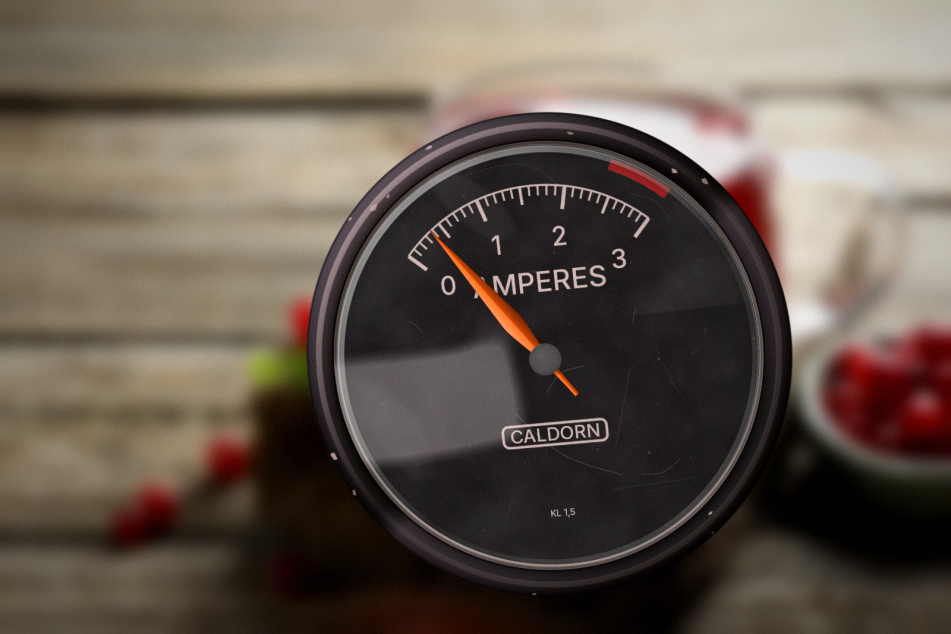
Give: 0.4 A
